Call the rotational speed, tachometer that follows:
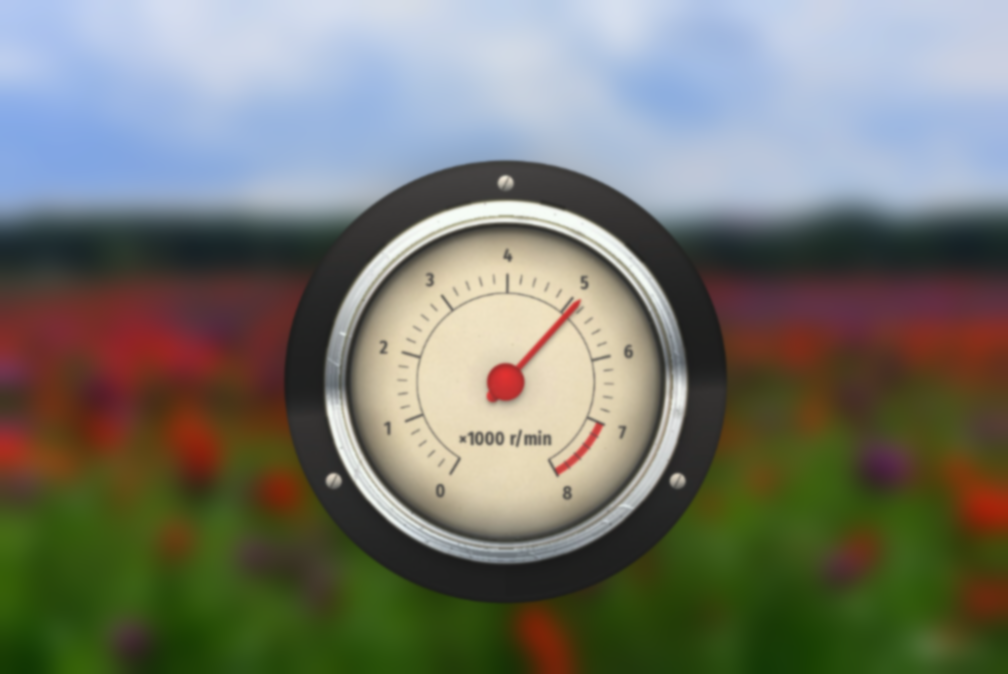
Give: 5100 rpm
